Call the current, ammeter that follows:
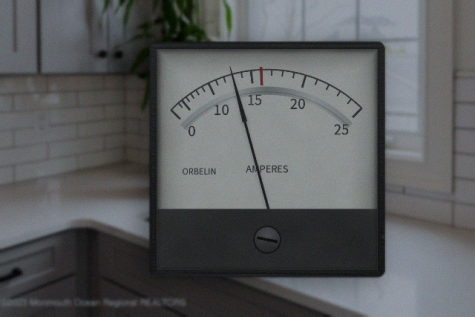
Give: 13 A
